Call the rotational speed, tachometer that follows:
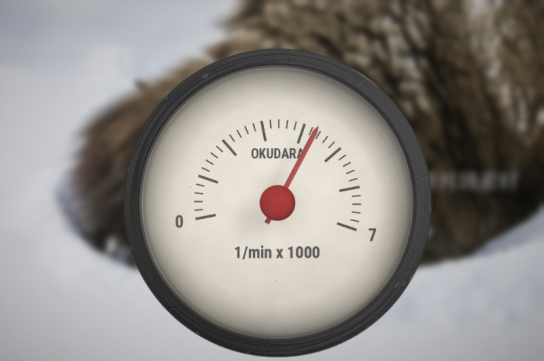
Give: 4300 rpm
